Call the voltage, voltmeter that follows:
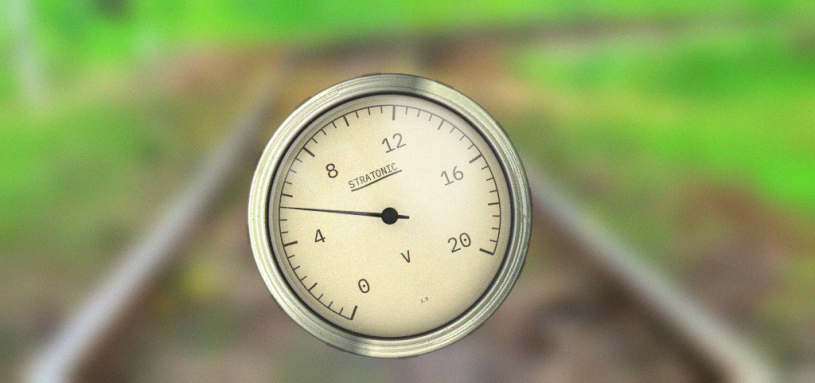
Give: 5.5 V
